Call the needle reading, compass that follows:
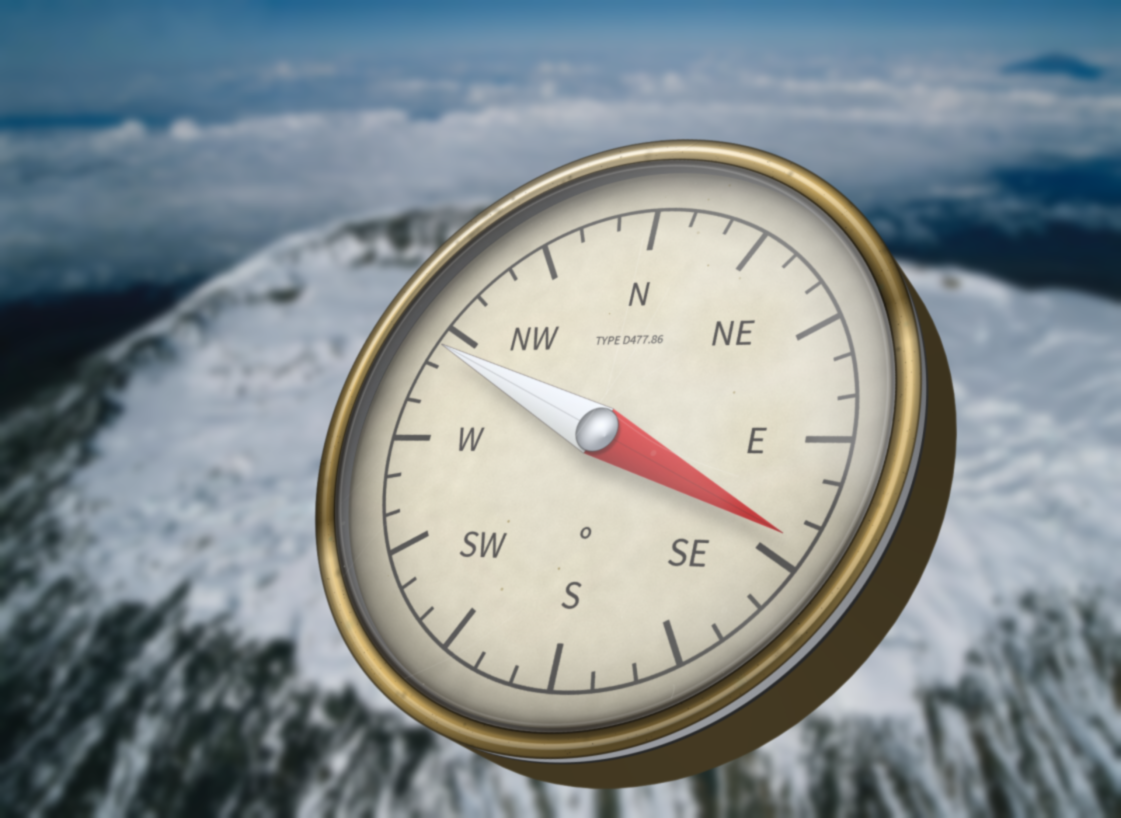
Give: 115 °
